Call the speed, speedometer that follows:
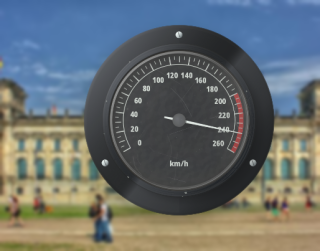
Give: 240 km/h
